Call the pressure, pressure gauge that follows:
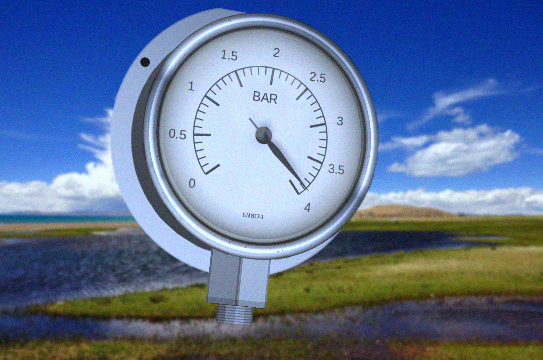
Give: 3.9 bar
